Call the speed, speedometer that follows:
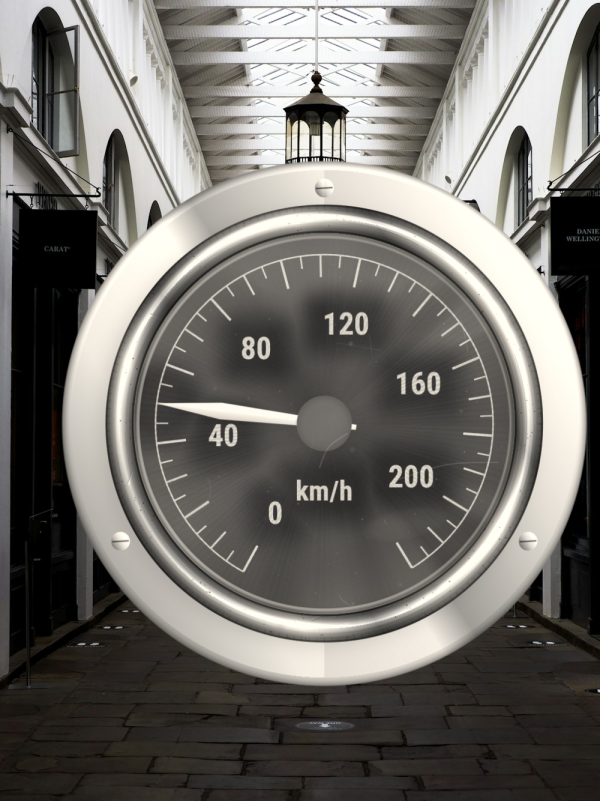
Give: 50 km/h
